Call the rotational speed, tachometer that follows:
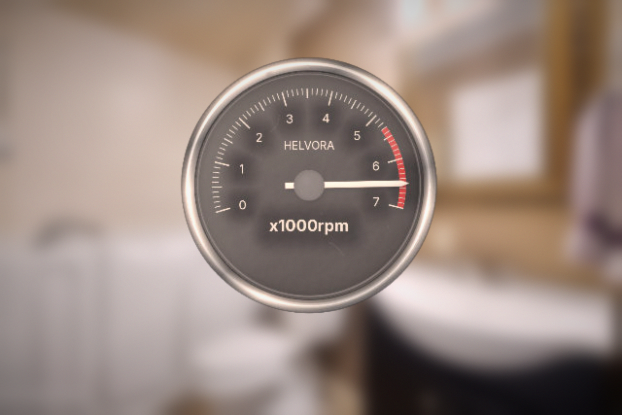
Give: 6500 rpm
